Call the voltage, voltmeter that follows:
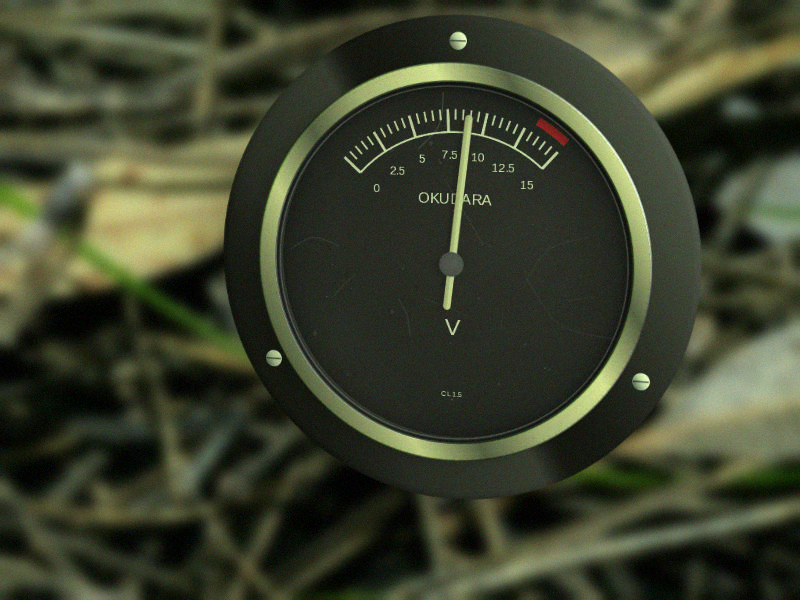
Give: 9 V
